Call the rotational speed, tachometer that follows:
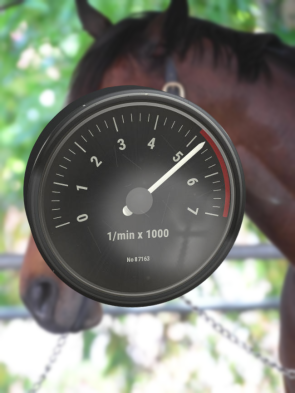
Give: 5200 rpm
